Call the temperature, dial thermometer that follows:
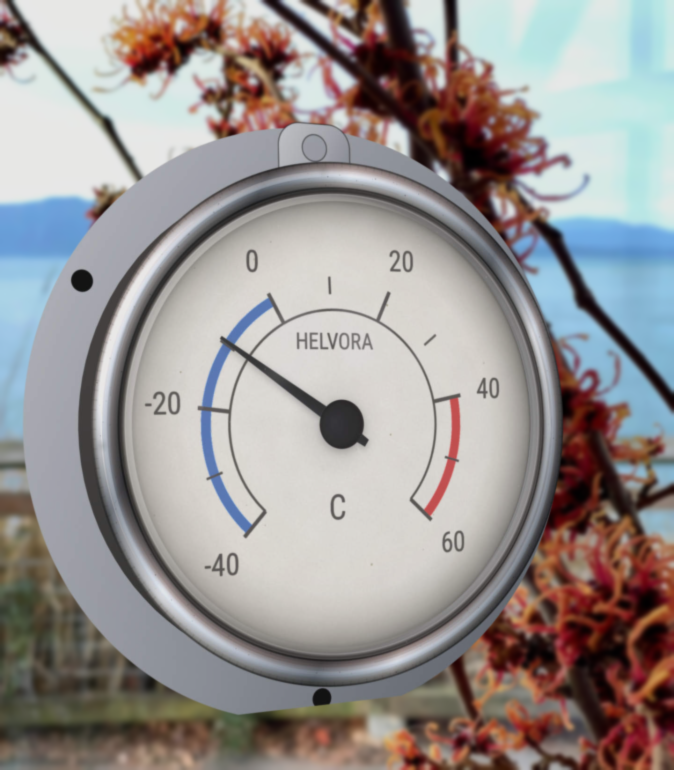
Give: -10 °C
